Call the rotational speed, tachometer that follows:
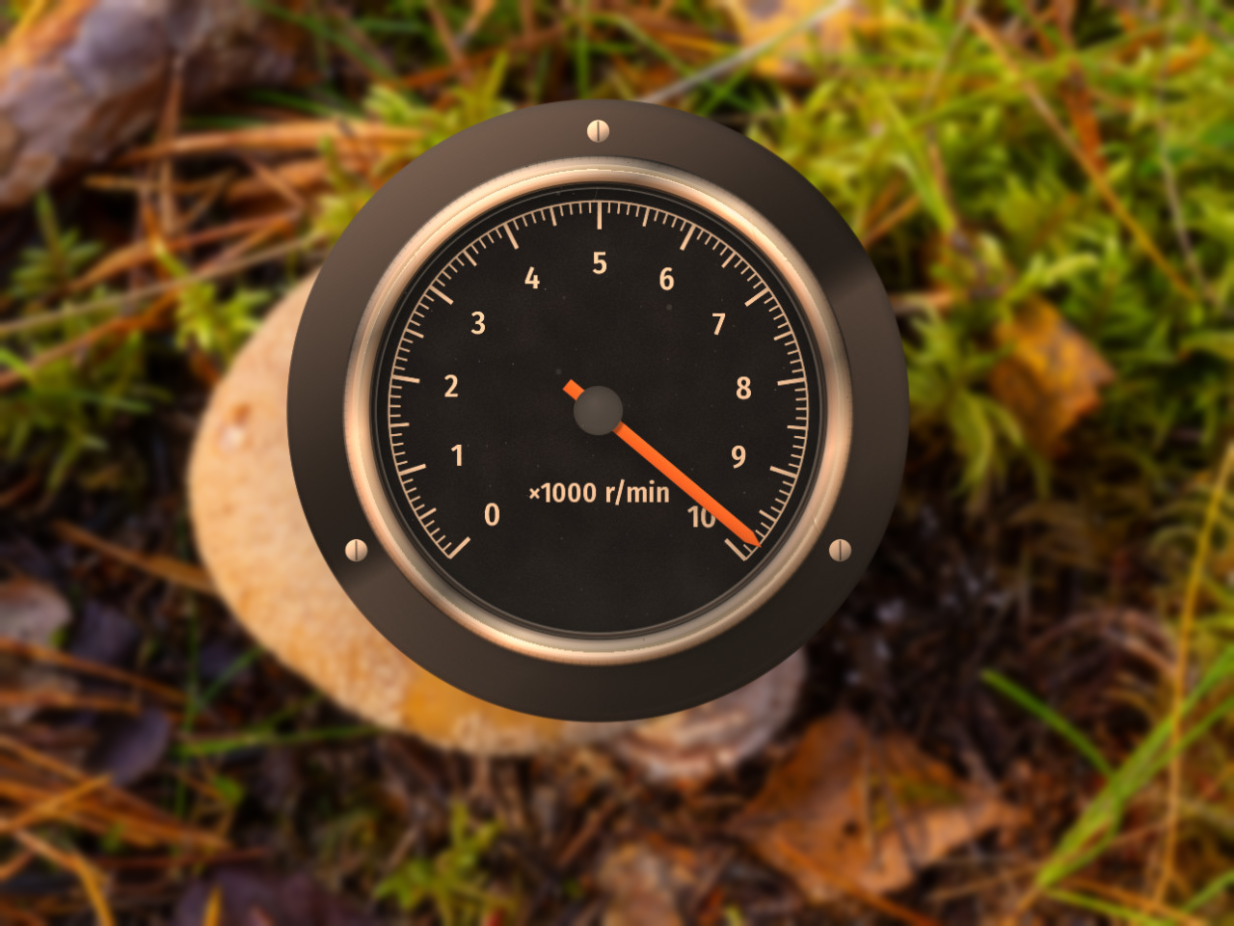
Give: 9800 rpm
